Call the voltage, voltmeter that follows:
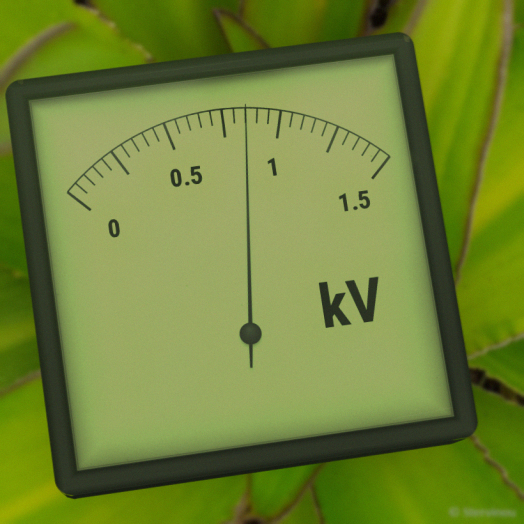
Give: 0.85 kV
